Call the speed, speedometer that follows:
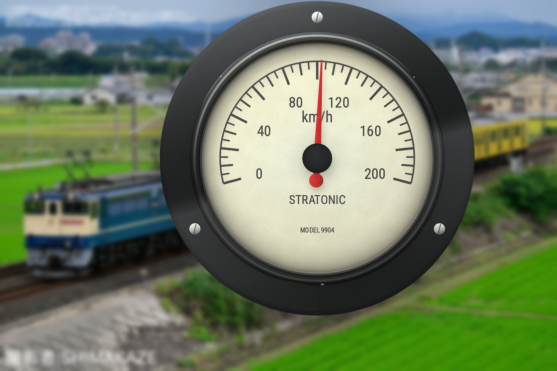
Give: 102.5 km/h
